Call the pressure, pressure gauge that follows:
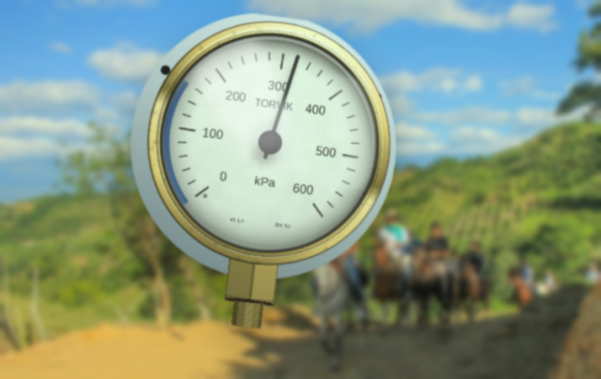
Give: 320 kPa
